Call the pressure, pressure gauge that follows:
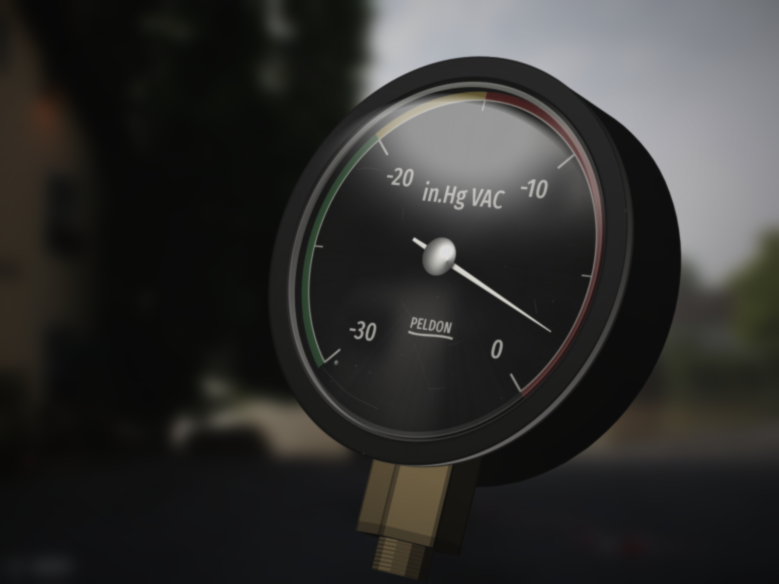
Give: -2.5 inHg
